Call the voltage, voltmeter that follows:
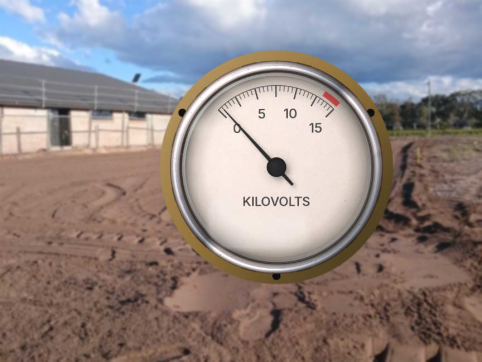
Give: 0.5 kV
